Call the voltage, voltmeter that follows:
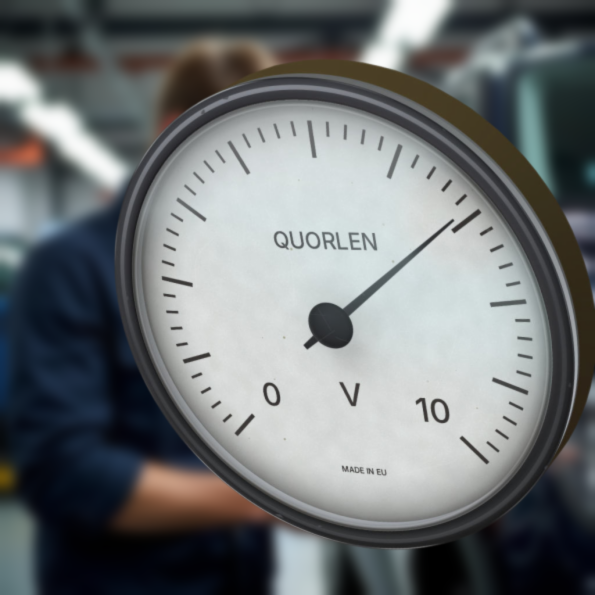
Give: 6.9 V
